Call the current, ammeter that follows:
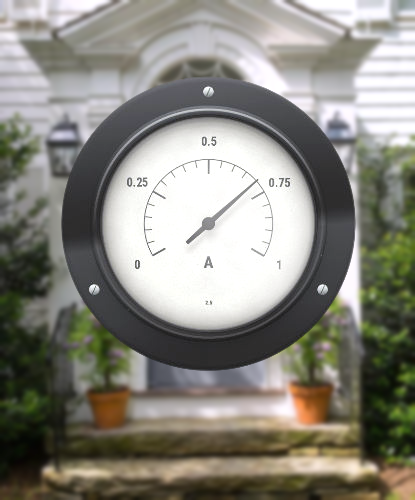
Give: 0.7 A
